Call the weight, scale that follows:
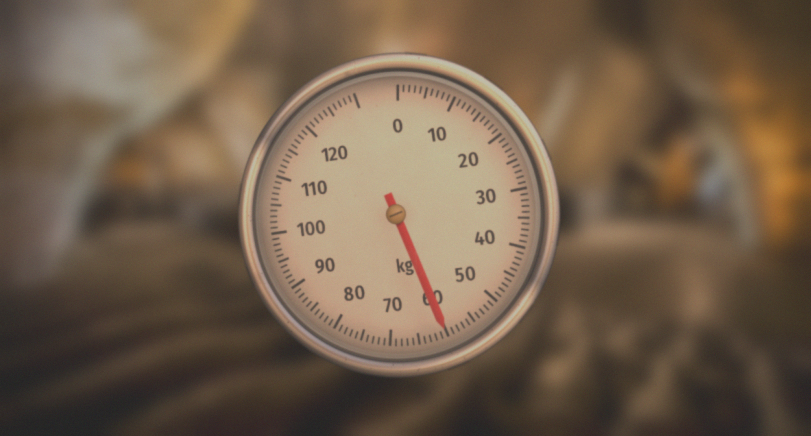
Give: 60 kg
